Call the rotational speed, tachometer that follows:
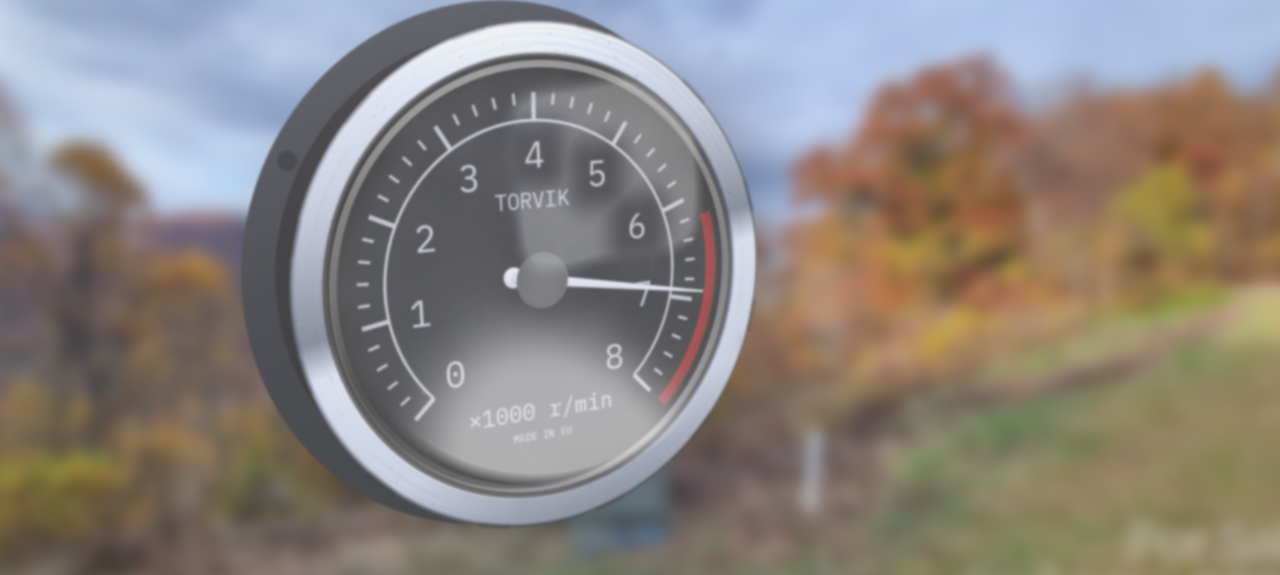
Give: 6900 rpm
